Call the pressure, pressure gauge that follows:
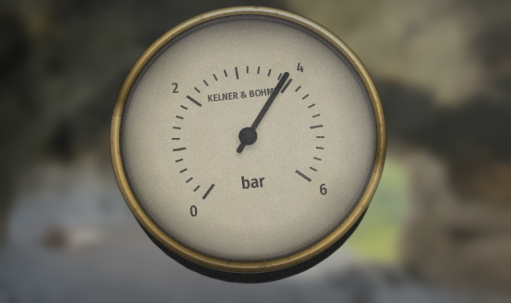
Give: 3.9 bar
